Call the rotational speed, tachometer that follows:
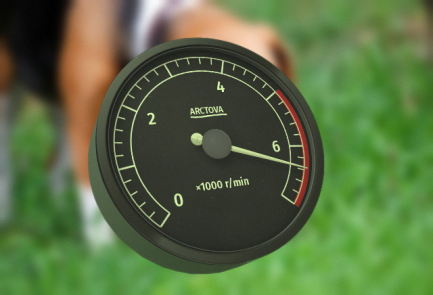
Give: 6400 rpm
